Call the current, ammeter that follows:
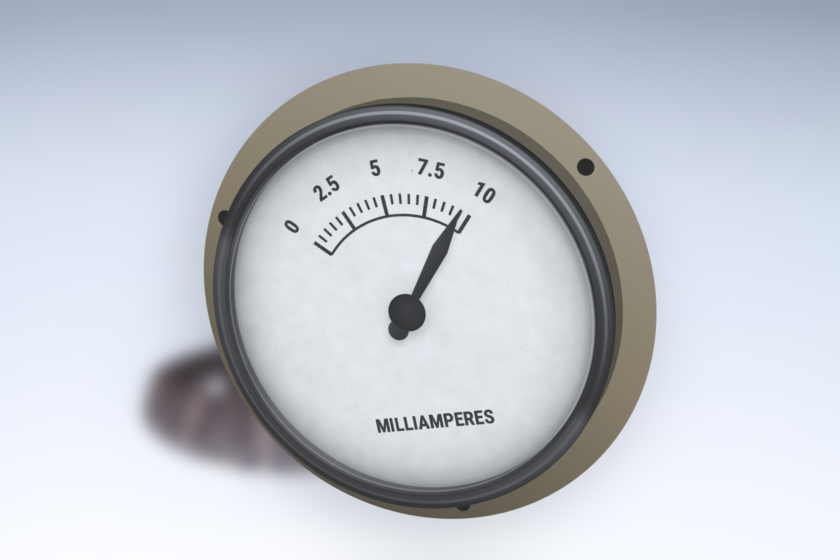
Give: 9.5 mA
